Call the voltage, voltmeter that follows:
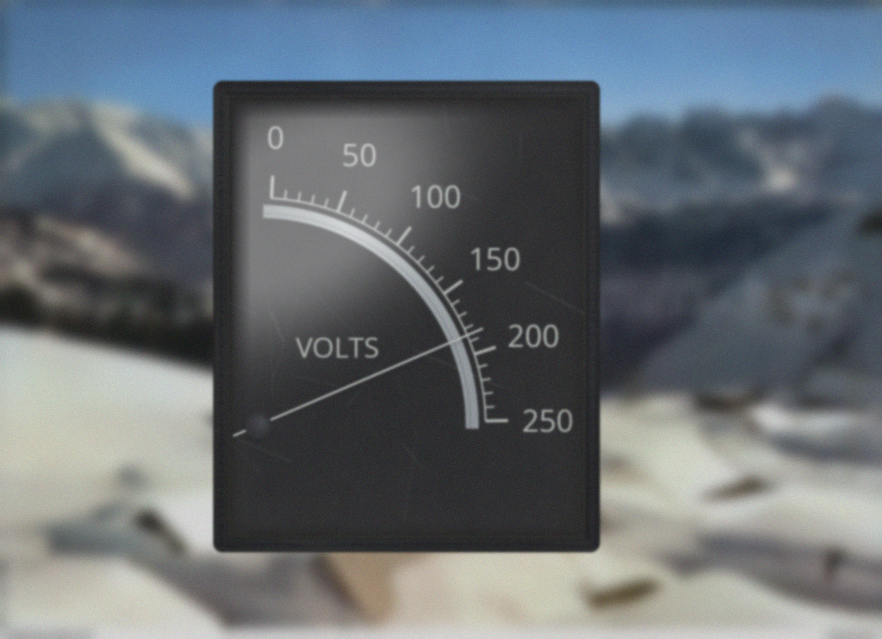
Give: 185 V
